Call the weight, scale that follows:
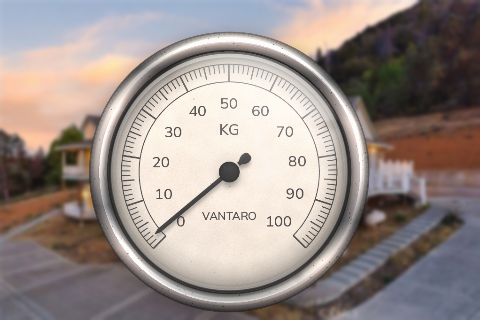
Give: 2 kg
